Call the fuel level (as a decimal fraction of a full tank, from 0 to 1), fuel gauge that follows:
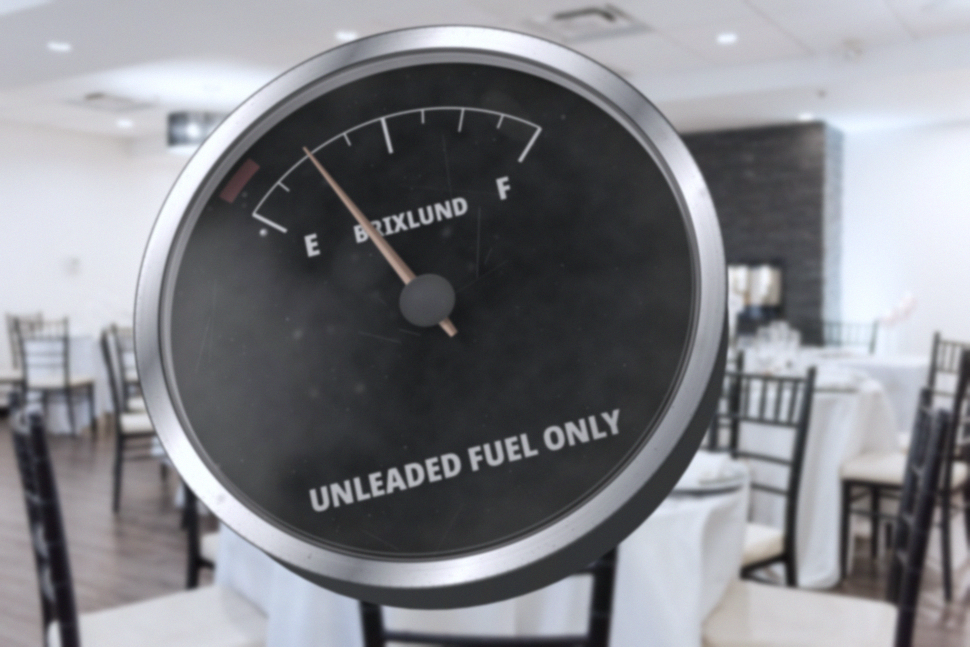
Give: 0.25
